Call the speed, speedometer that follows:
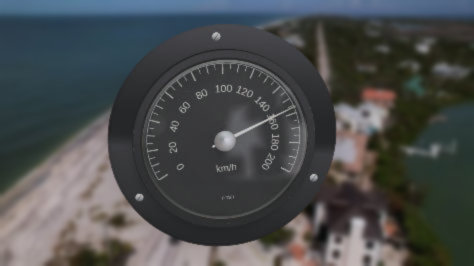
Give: 155 km/h
